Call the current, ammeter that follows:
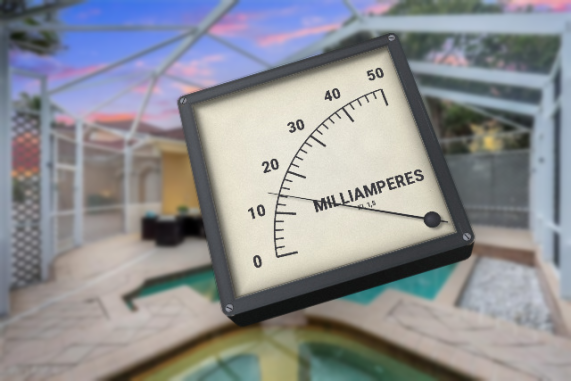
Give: 14 mA
